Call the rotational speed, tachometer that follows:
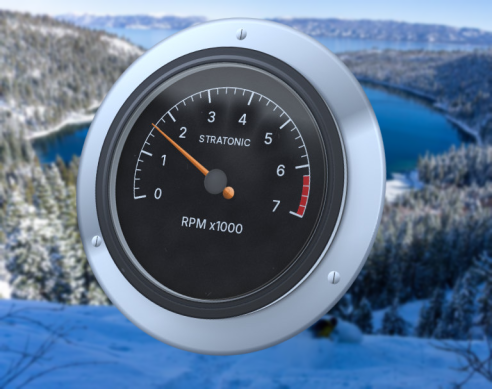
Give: 1600 rpm
